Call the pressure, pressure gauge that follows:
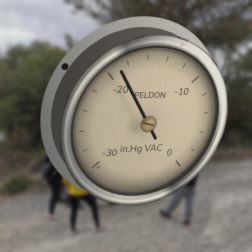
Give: -19 inHg
